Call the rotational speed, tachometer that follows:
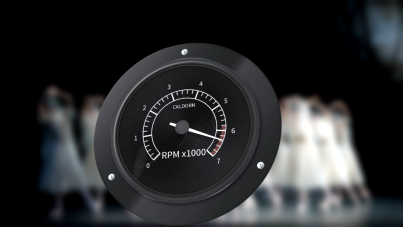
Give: 6400 rpm
